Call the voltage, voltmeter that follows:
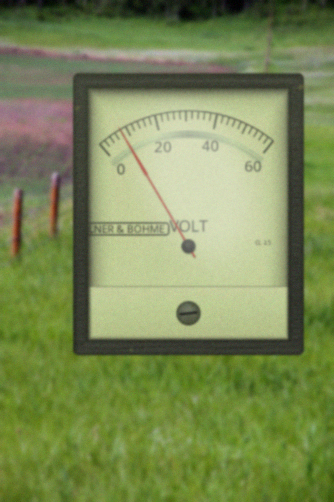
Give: 8 V
